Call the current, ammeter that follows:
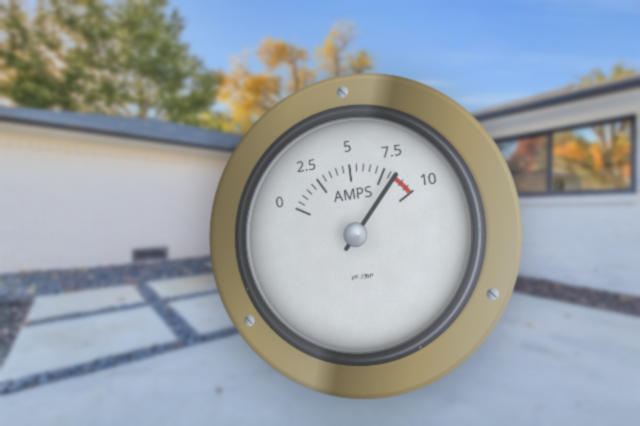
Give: 8.5 A
